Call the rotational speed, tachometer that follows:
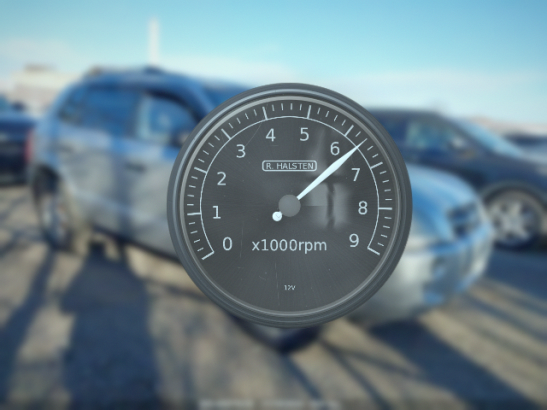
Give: 6400 rpm
